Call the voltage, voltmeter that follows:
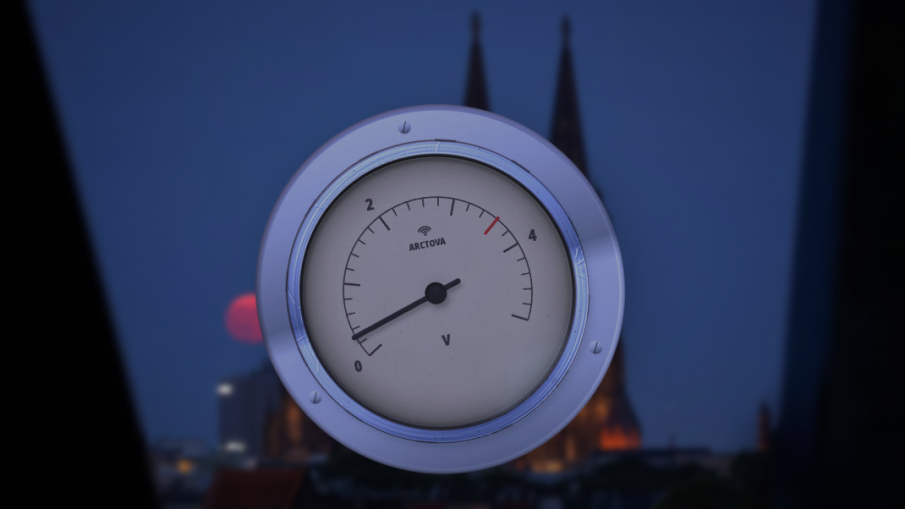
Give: 0.3 V
